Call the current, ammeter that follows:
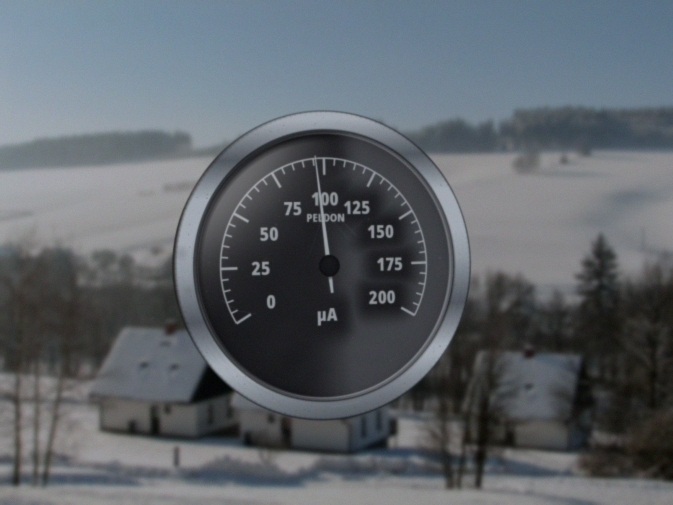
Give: 95 µA
